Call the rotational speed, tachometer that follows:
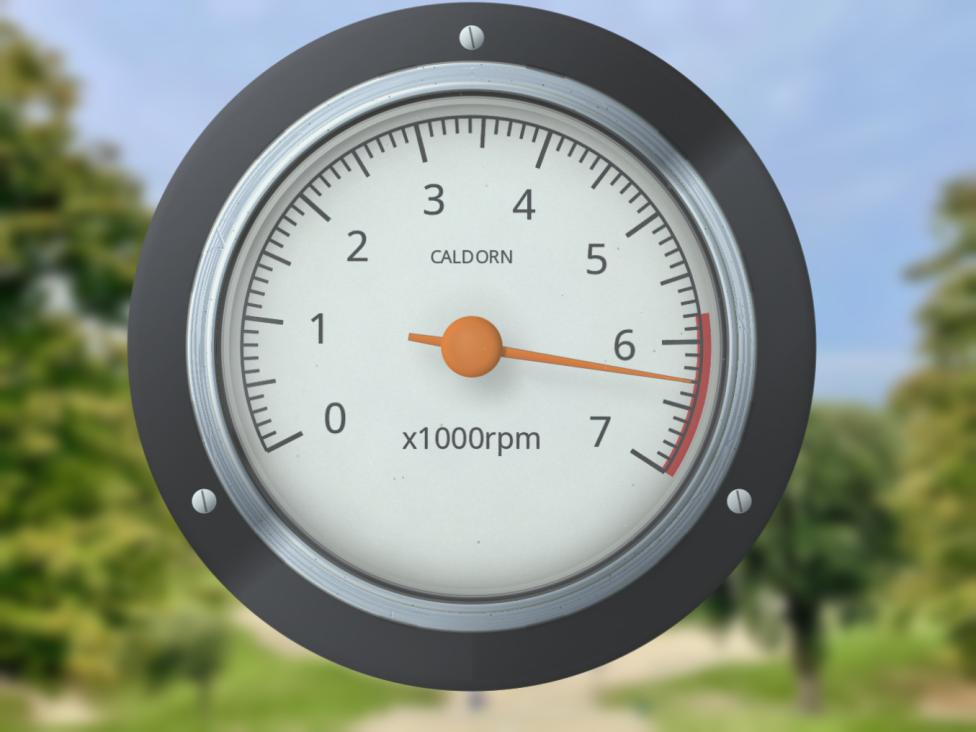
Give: 6300 rpm
